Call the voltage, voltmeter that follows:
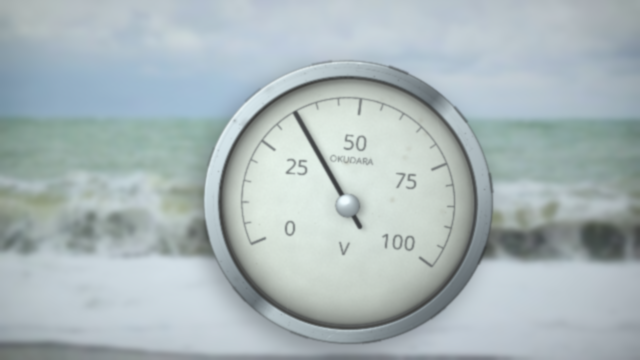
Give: 35 V
